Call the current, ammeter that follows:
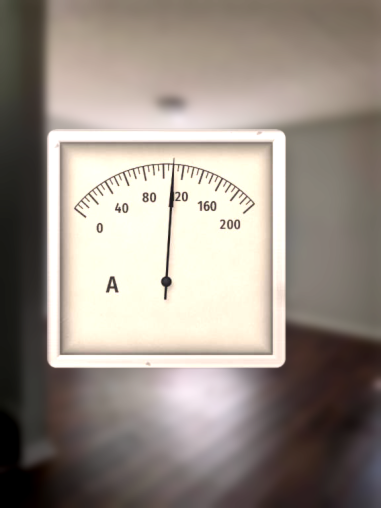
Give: 110 A
